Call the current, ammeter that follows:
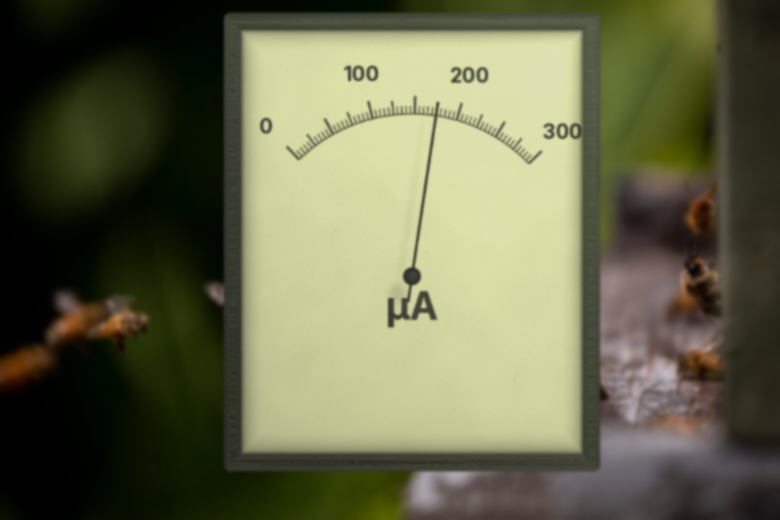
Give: 175 µA
